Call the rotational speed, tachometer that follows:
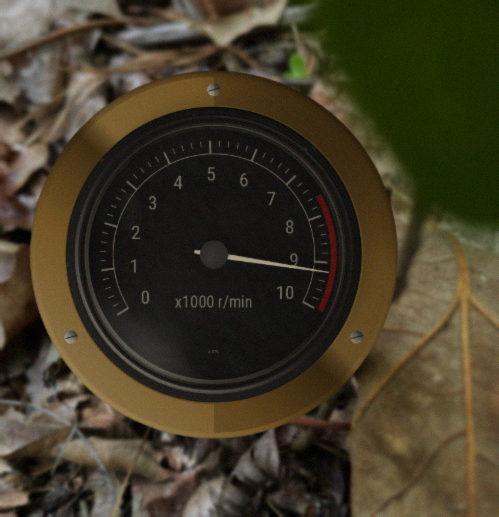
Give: 9200 rpm
